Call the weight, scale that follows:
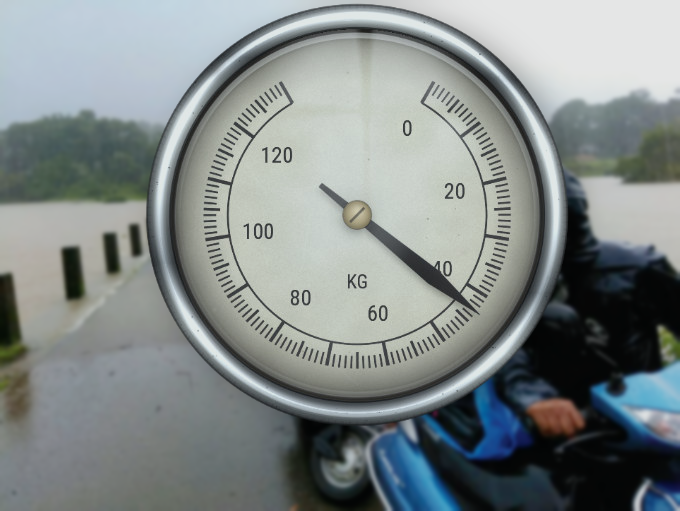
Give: 43 kg
